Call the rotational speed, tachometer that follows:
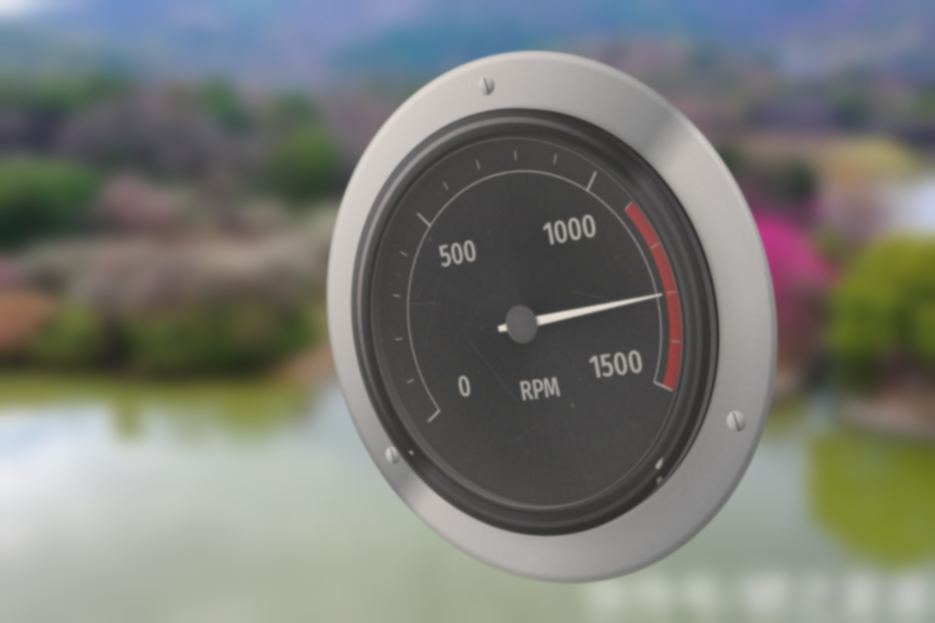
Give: 1300 rpm
